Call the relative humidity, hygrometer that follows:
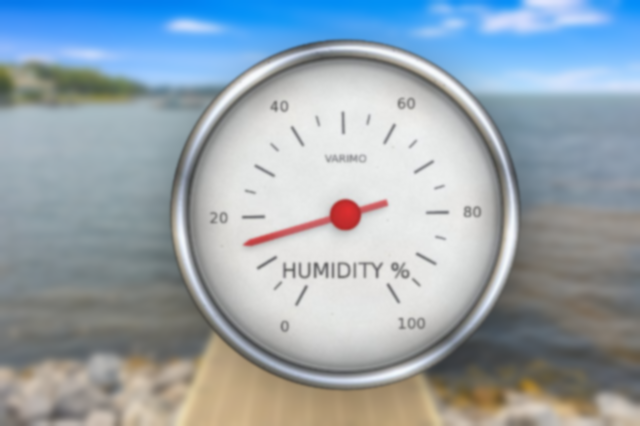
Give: 15 %
